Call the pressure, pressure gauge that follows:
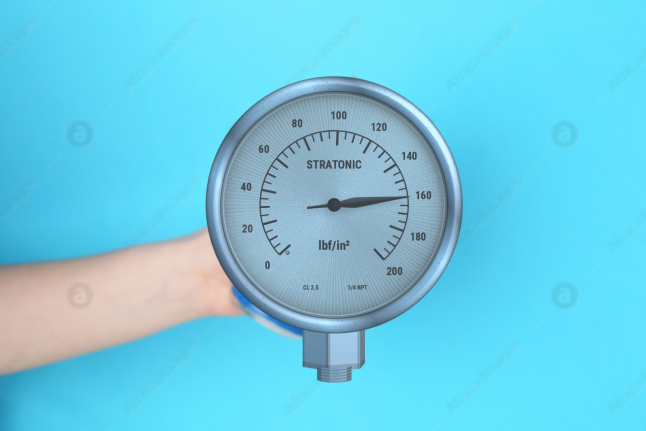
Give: 160 psi
